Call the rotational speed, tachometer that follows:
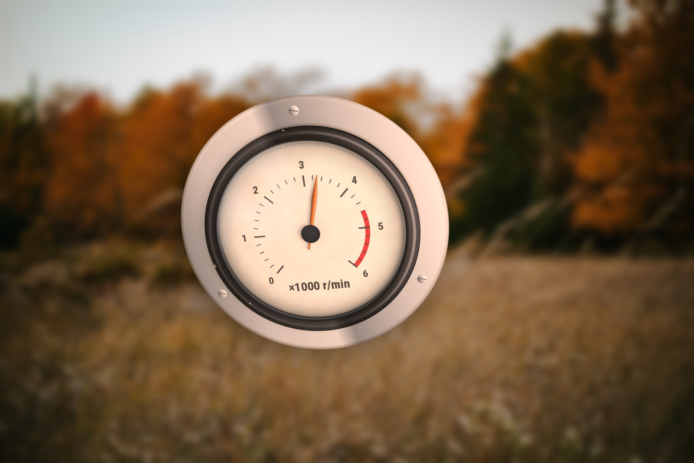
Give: 3300 rpm
